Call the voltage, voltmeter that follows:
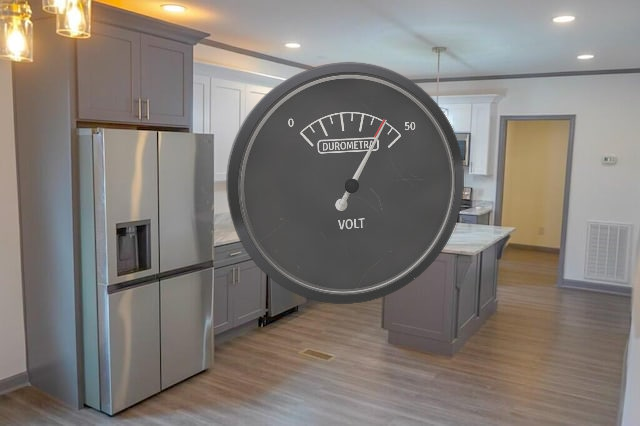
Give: 40 V
